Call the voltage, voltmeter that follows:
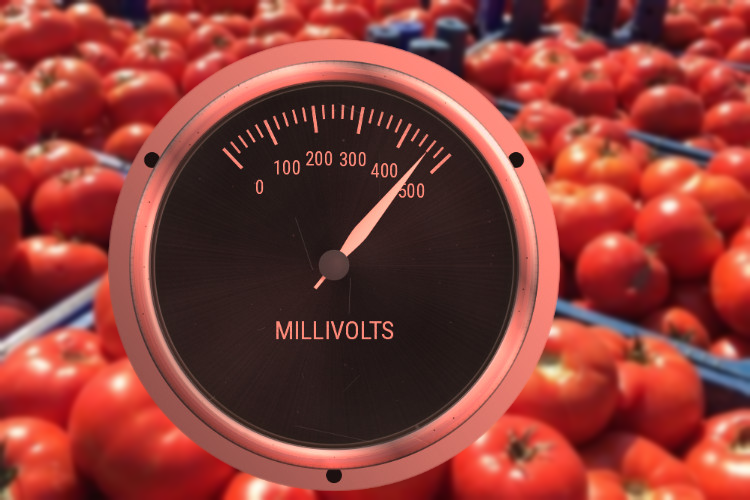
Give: 460 mV
